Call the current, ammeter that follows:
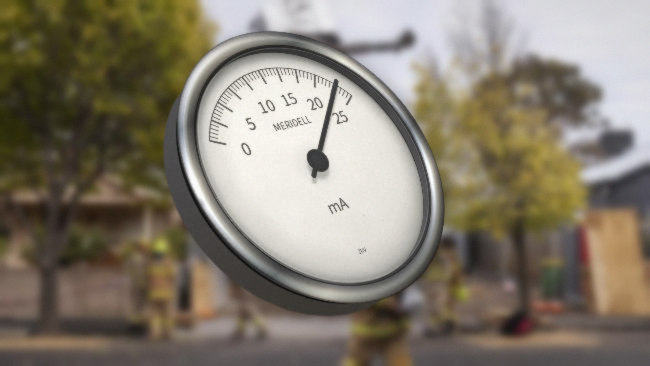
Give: 22.5 mA
